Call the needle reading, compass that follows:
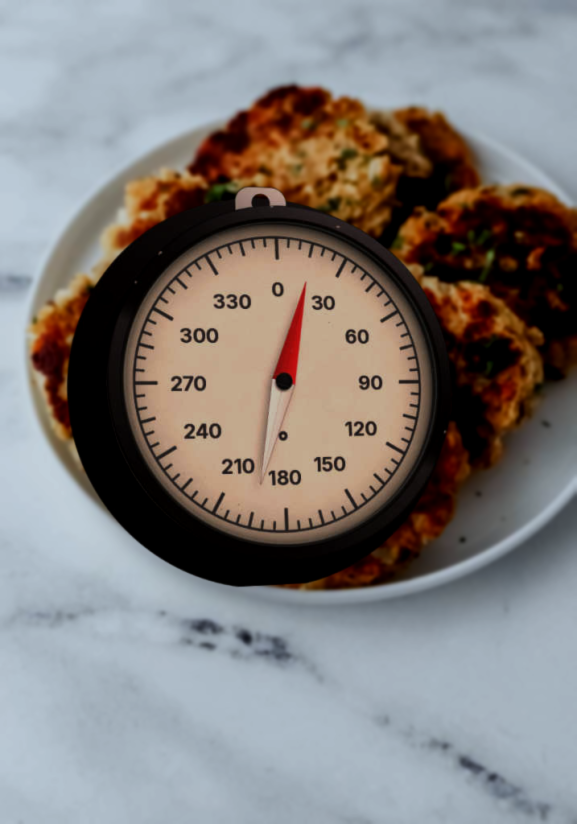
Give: 15 °
